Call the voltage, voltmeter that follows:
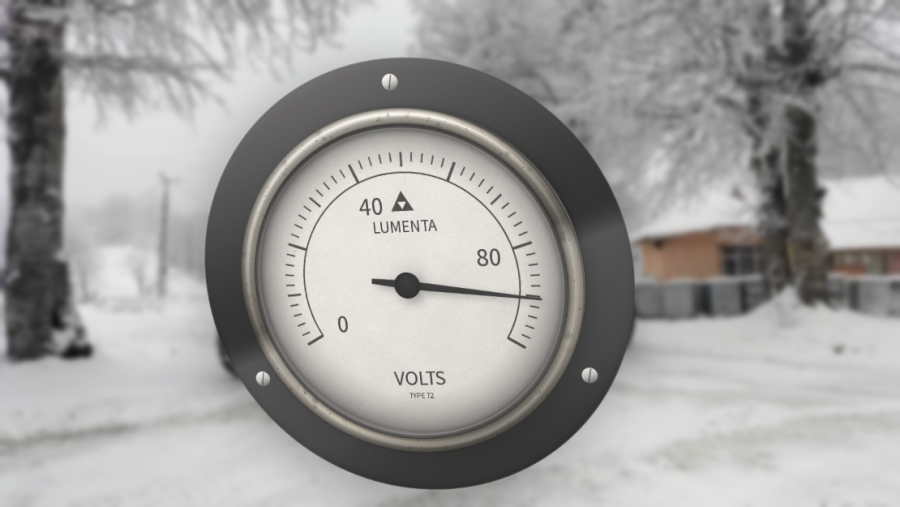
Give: 90 V
